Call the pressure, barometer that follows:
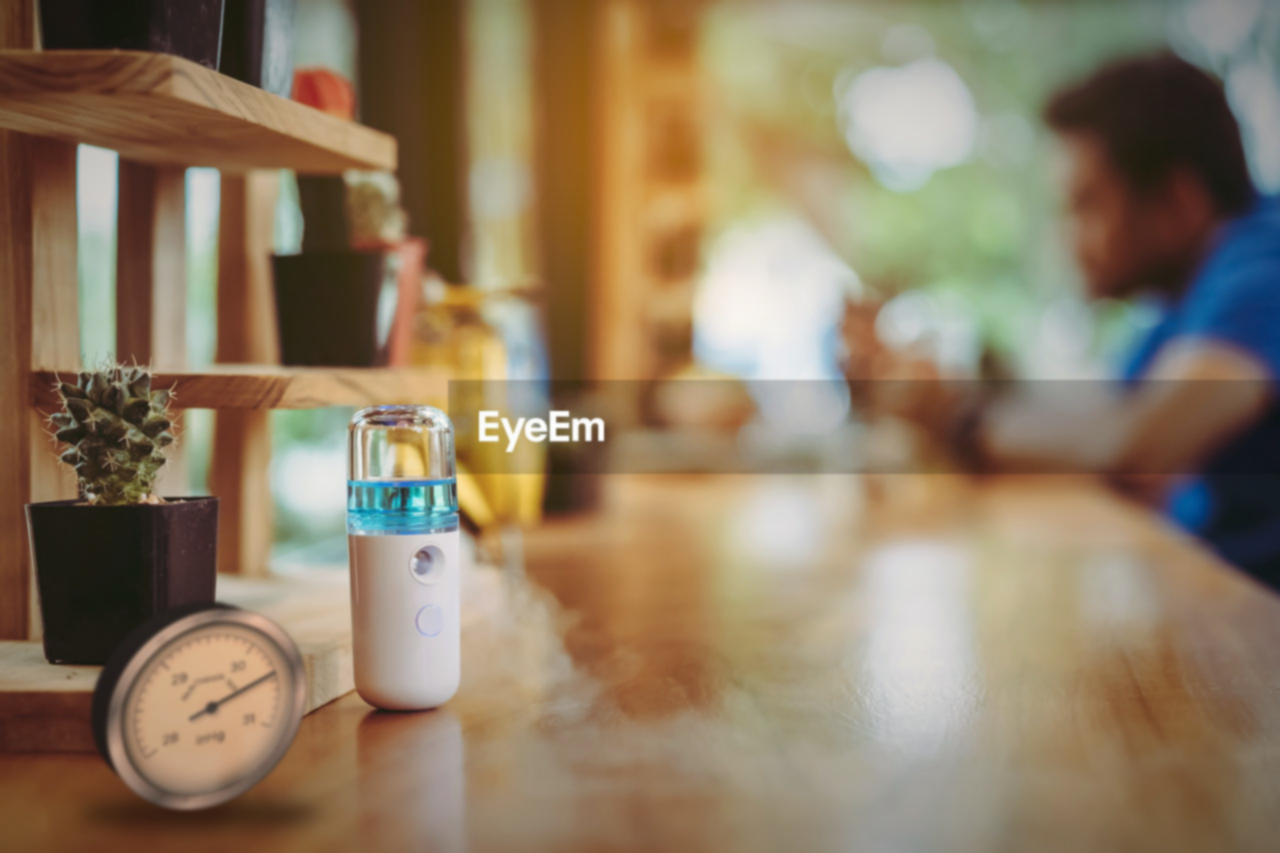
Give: 30.4 inHg
